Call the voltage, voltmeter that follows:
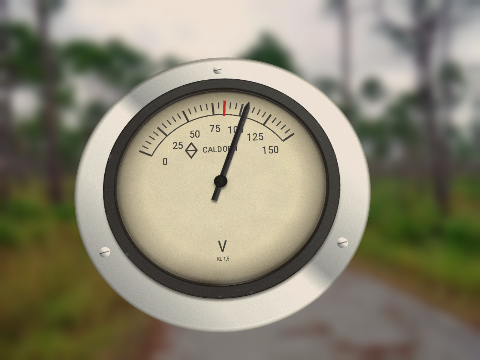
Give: 105 V
